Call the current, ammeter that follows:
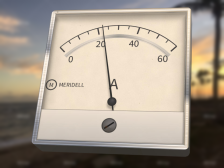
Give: 22.5 A
